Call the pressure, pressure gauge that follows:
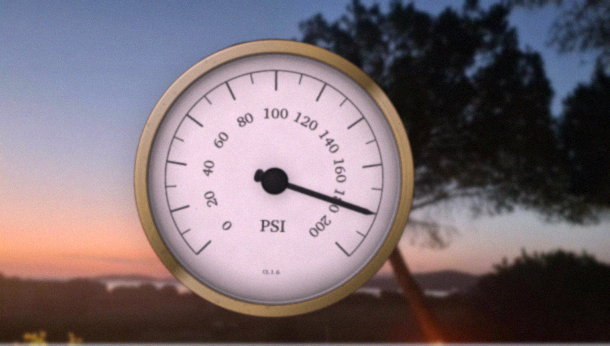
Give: 180 psi
